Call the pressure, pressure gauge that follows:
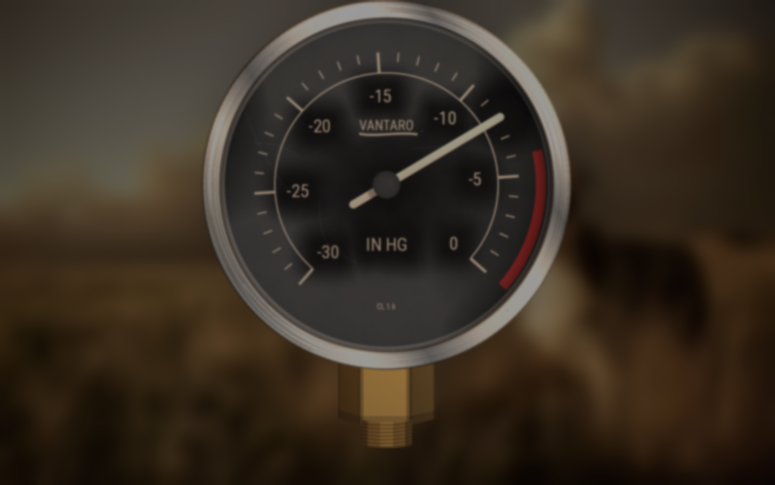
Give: -8 inHg
